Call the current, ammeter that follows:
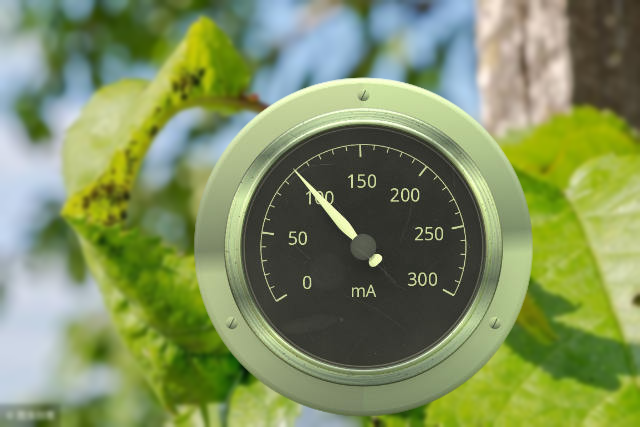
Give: 100 mA
